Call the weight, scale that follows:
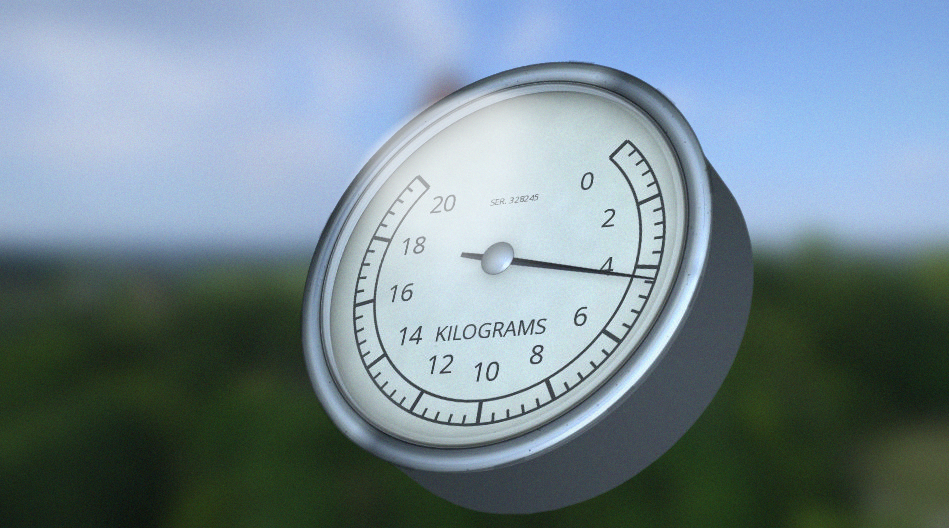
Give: 4.4 kg
